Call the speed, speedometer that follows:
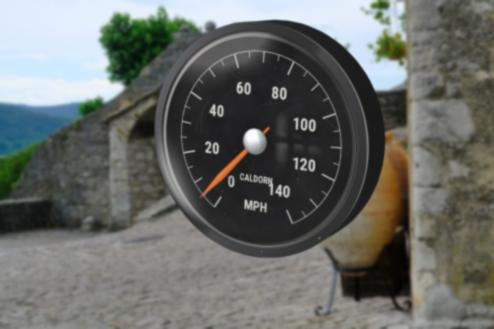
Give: 5 mph
